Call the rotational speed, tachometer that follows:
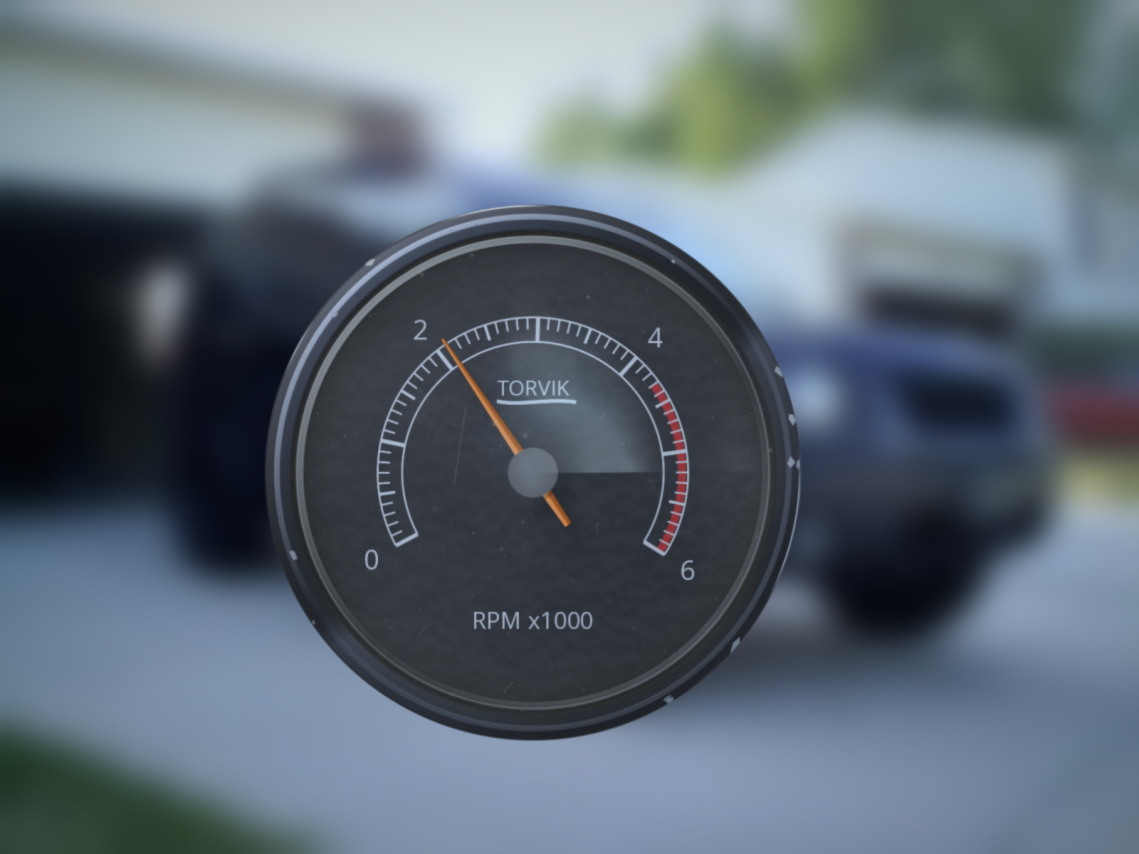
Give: 2100 rpm
